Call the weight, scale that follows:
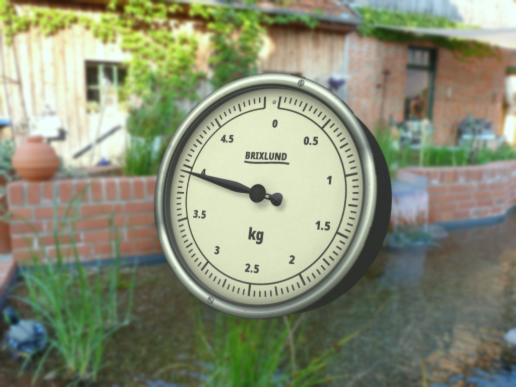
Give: 3.95 kg
